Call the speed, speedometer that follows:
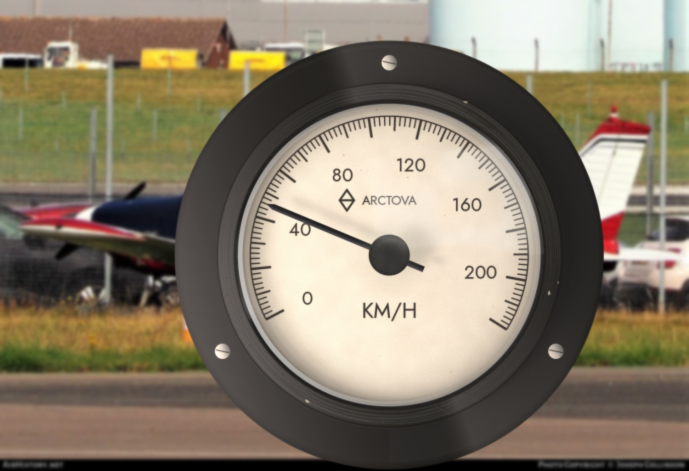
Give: 46 km/h
